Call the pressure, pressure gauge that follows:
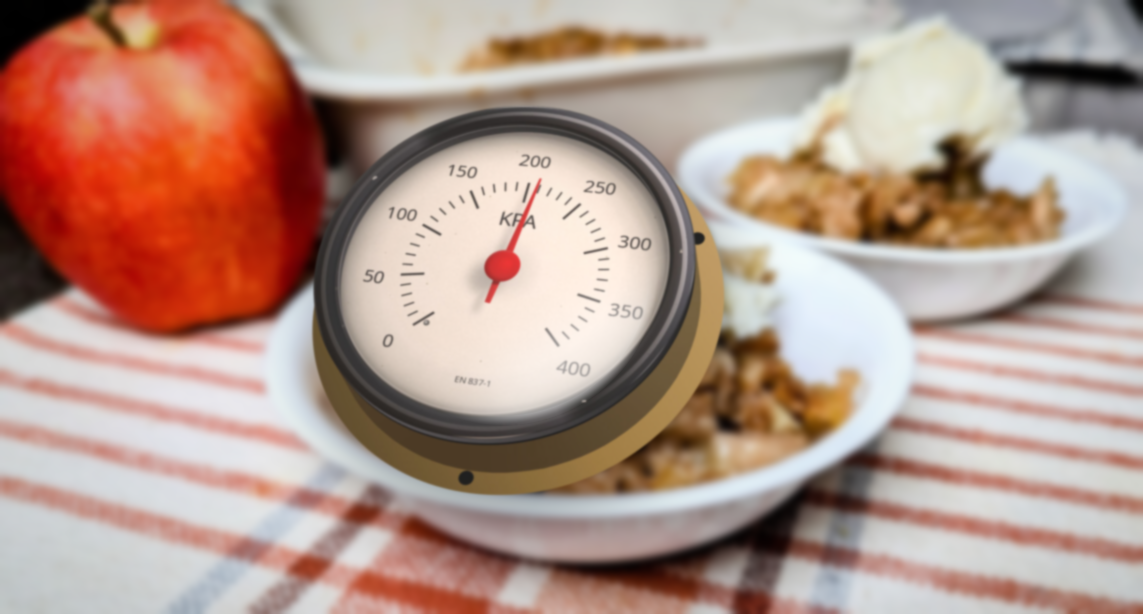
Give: 210 kPa
